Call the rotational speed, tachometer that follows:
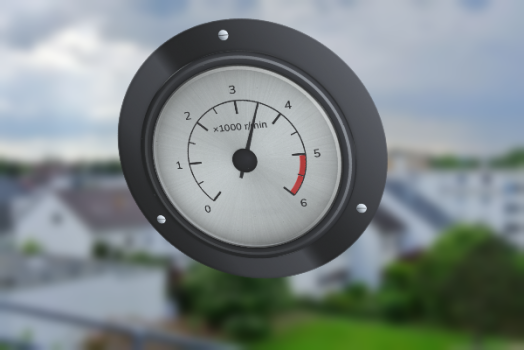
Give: 3500 rpm
